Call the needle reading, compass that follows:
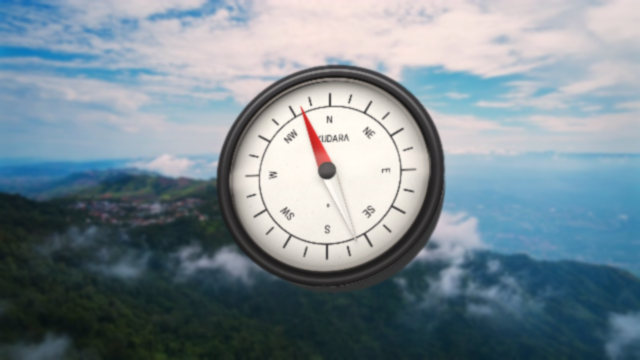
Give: 337.5 °
